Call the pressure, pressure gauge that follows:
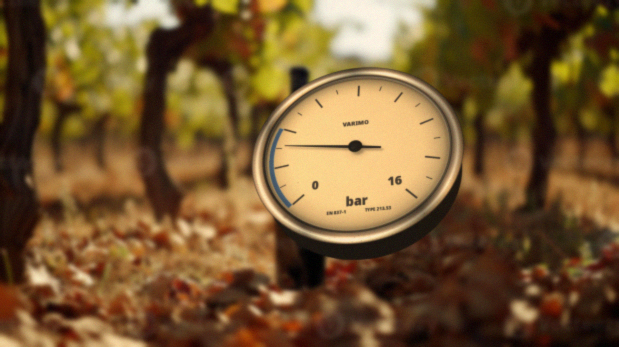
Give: 3 bar
